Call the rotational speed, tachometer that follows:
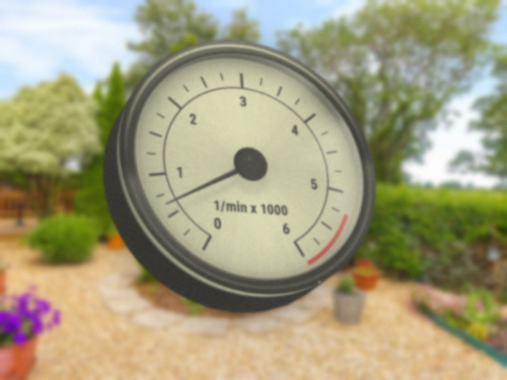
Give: 625 rpm
